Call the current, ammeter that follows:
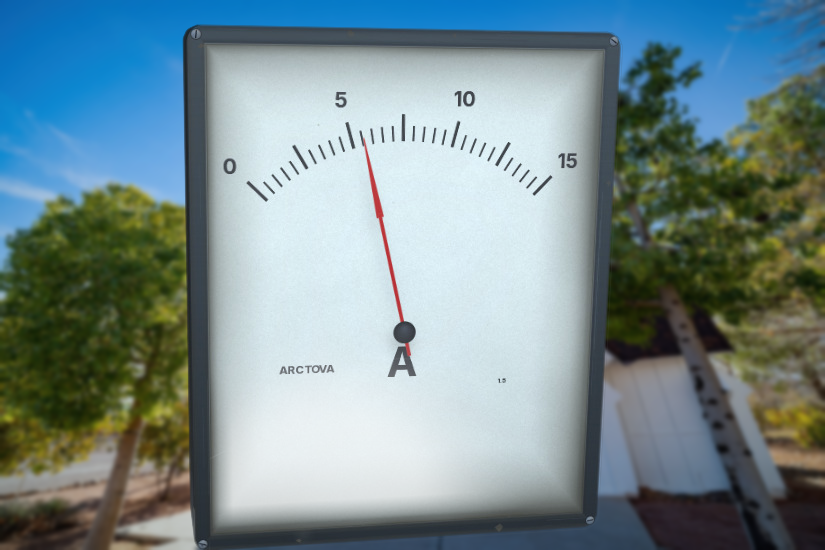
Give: 5.5 A
